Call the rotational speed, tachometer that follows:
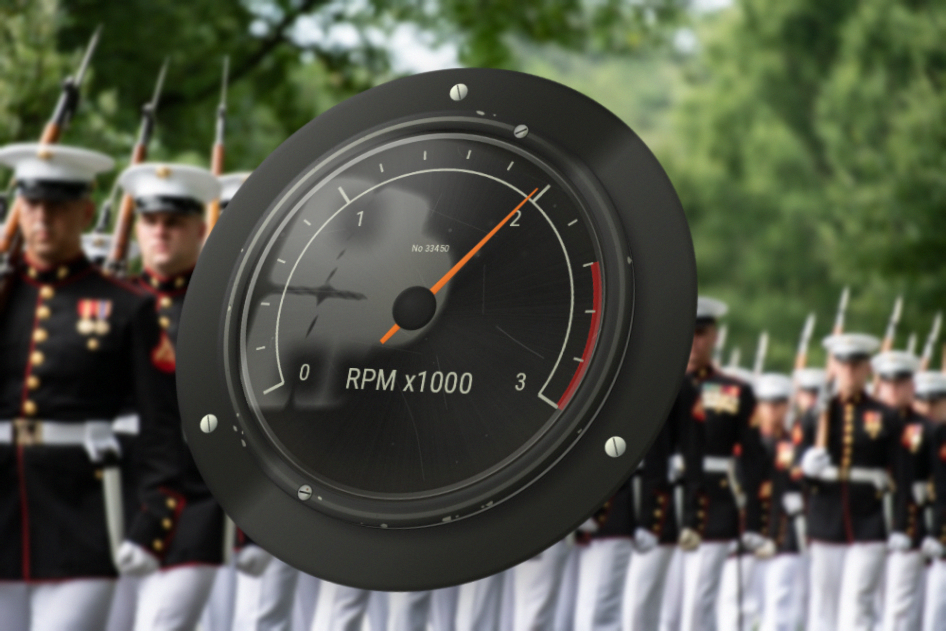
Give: 2000 rpm
